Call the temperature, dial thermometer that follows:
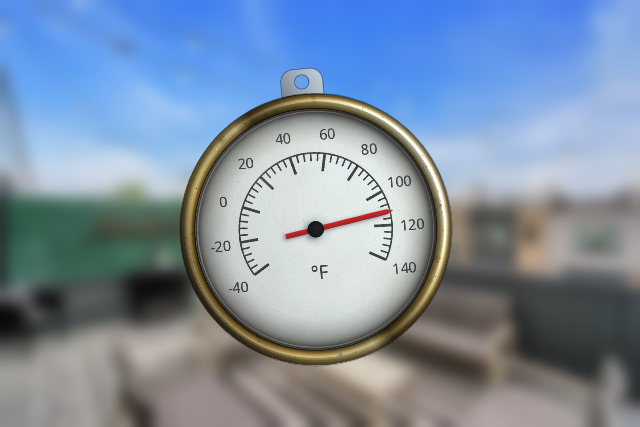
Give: 112 °F
